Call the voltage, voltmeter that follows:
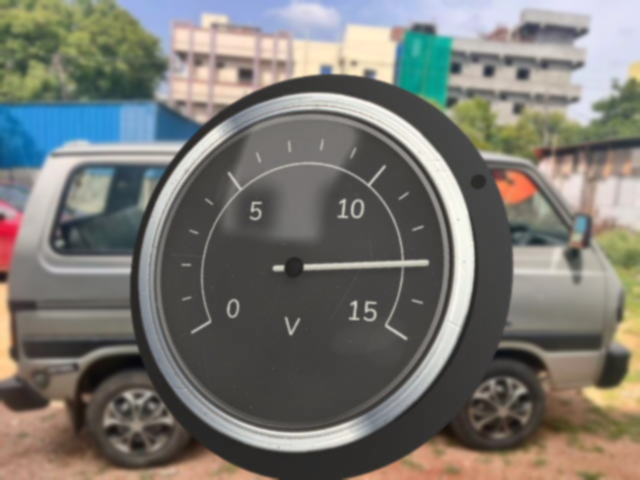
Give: 13 V
